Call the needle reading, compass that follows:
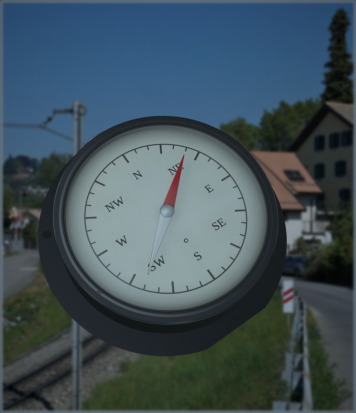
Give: 50 °
